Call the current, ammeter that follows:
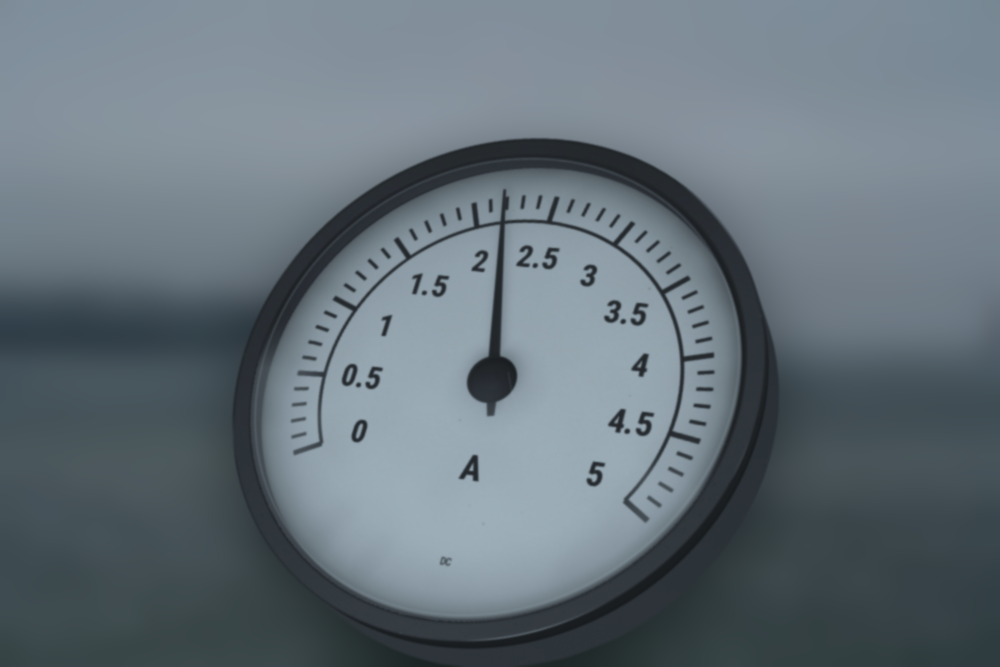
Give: 2.2 A
